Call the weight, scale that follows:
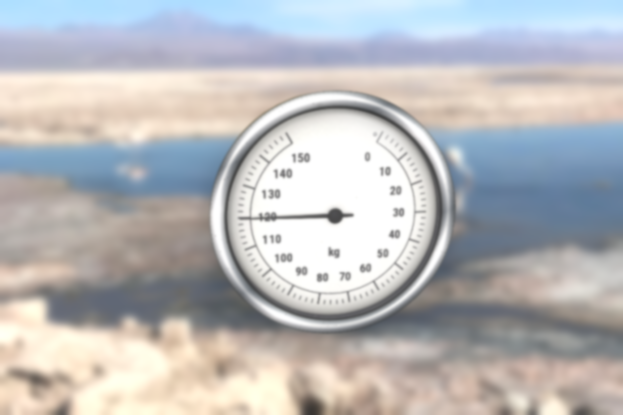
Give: 120 kg
